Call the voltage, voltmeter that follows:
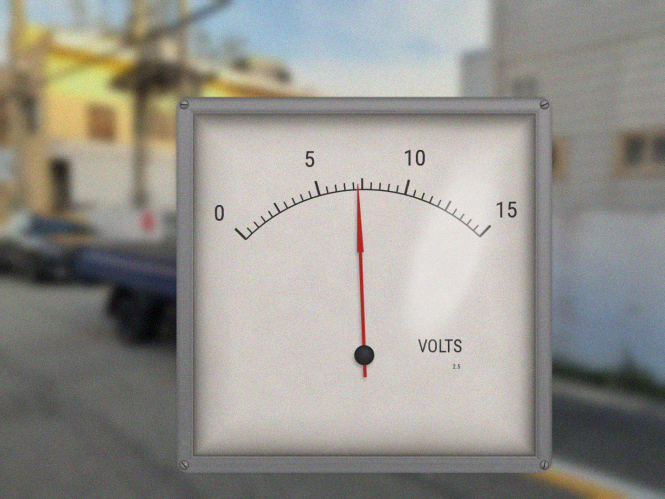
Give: 7.25 V
